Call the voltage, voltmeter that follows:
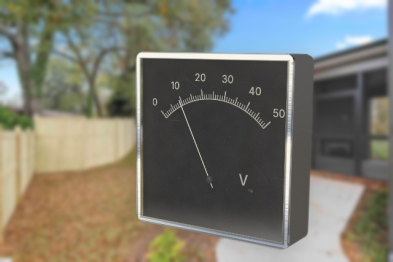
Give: 10 V
